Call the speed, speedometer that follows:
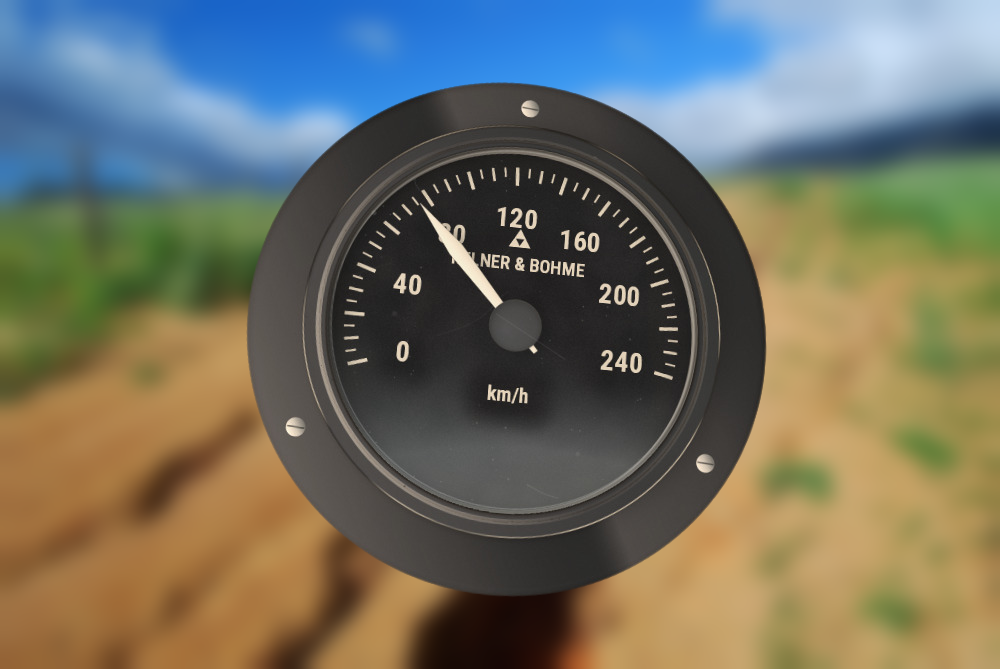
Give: 75 km/h
